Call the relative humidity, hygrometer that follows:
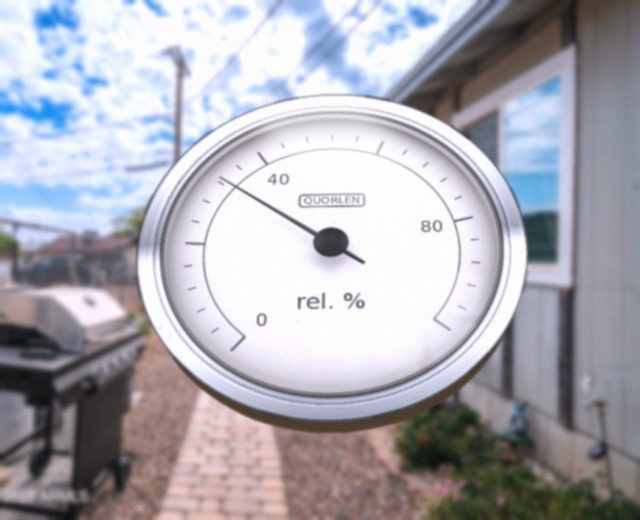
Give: 32 %
